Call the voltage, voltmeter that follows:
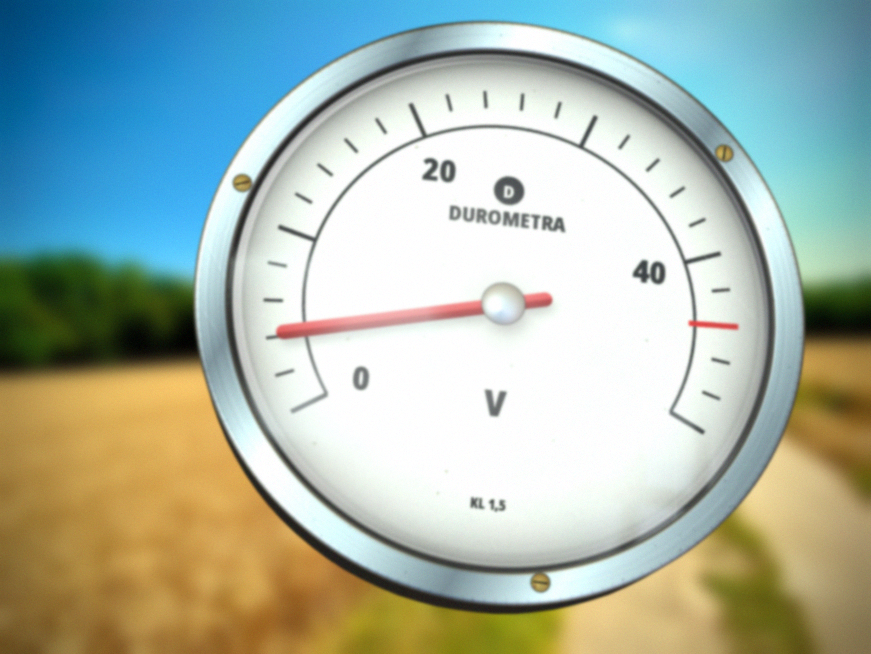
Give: 4 V
